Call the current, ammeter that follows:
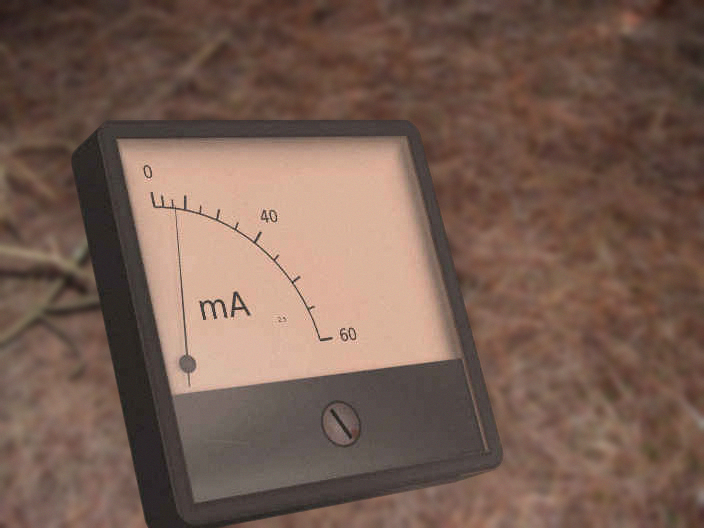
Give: 15 mA
